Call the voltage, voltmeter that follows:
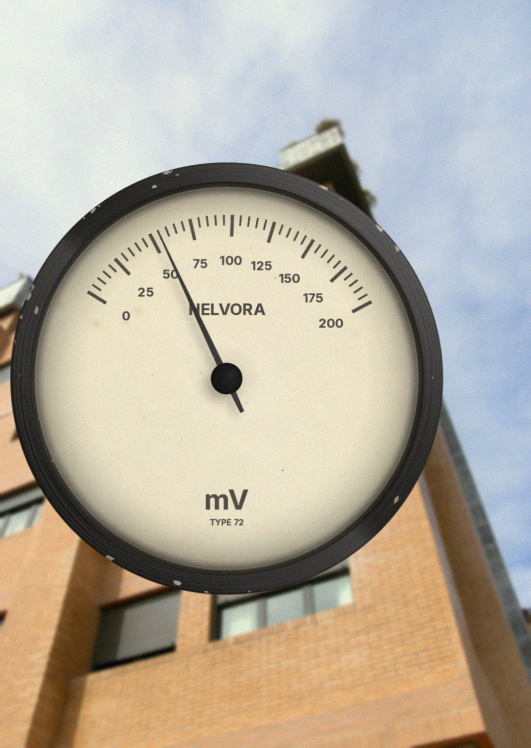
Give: 55 mV
